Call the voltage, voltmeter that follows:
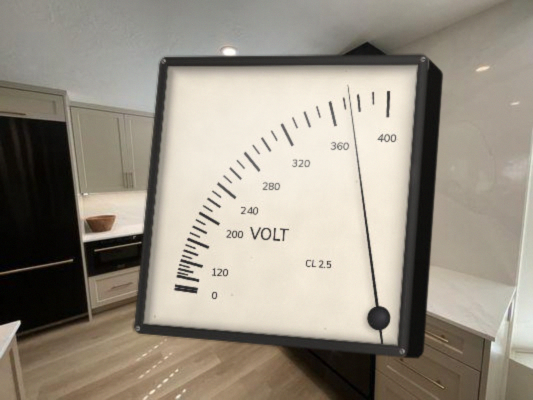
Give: 375 V
